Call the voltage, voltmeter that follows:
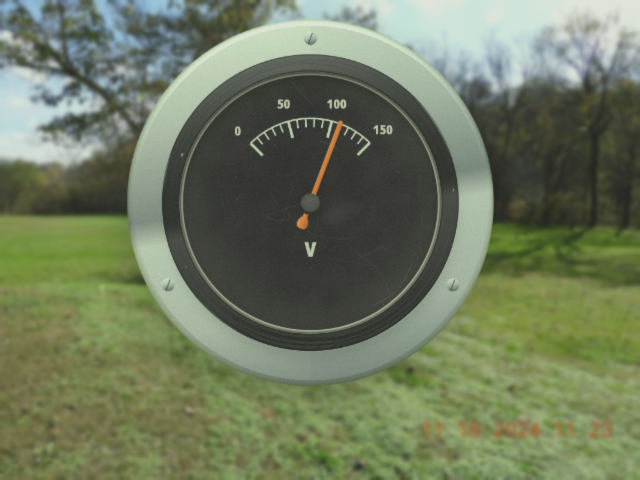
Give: 110 V
